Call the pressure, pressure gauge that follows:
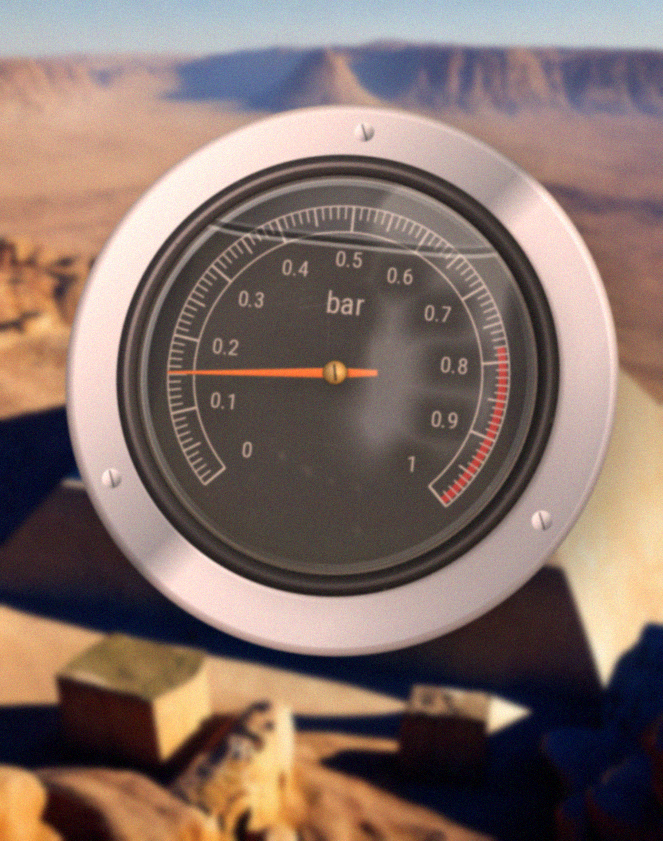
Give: 0.15 bar
